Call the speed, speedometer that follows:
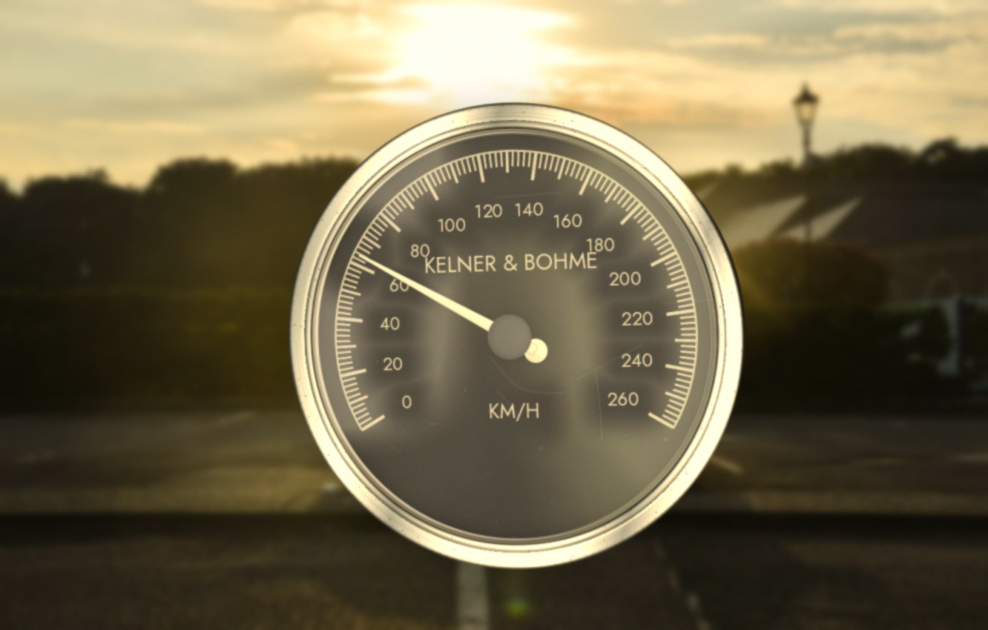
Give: 64 km/h
